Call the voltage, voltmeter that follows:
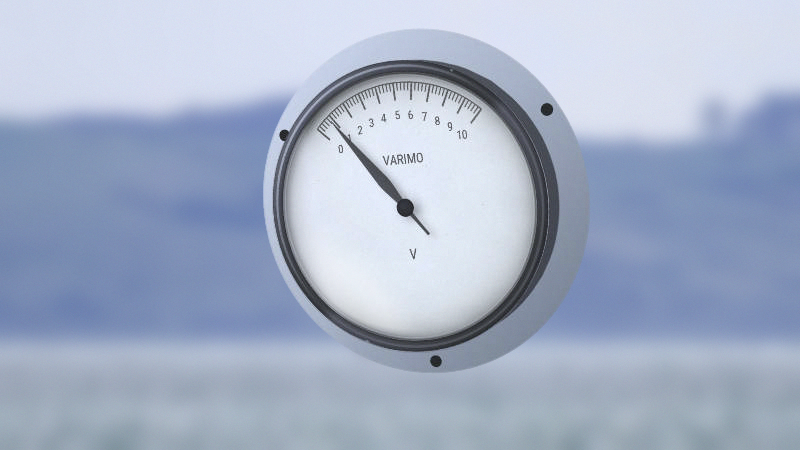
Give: 1 V
